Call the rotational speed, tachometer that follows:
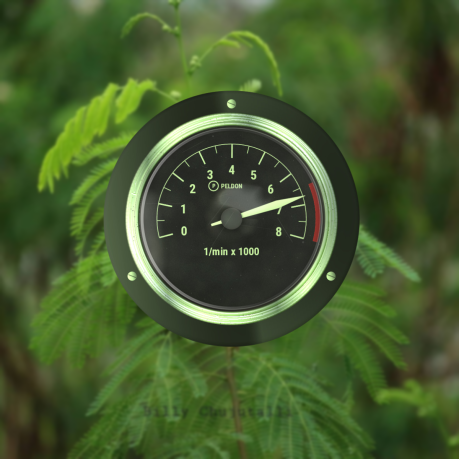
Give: 6750 rpm
